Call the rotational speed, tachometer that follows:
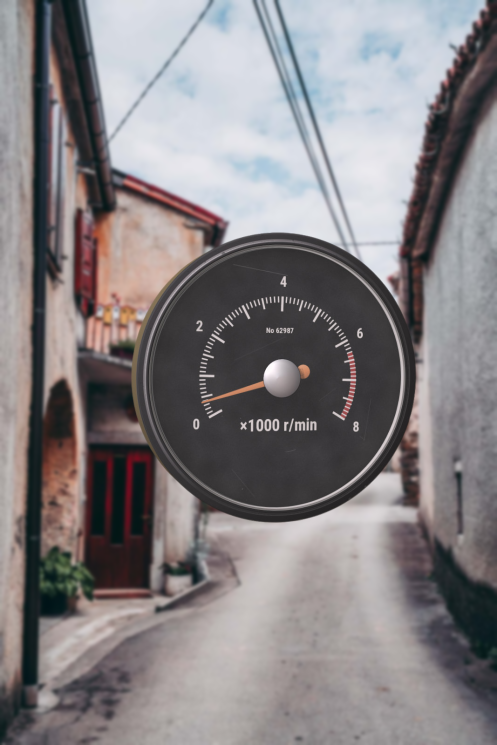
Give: 400 rpm
